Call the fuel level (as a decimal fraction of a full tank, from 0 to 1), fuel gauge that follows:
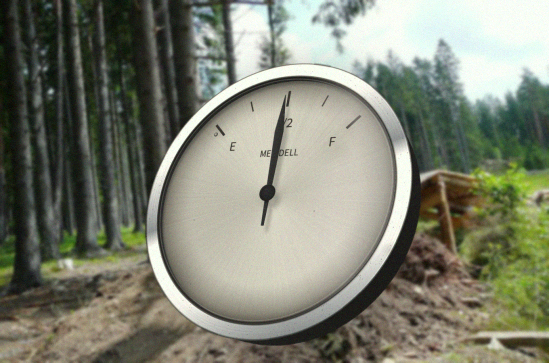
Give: 0.5
